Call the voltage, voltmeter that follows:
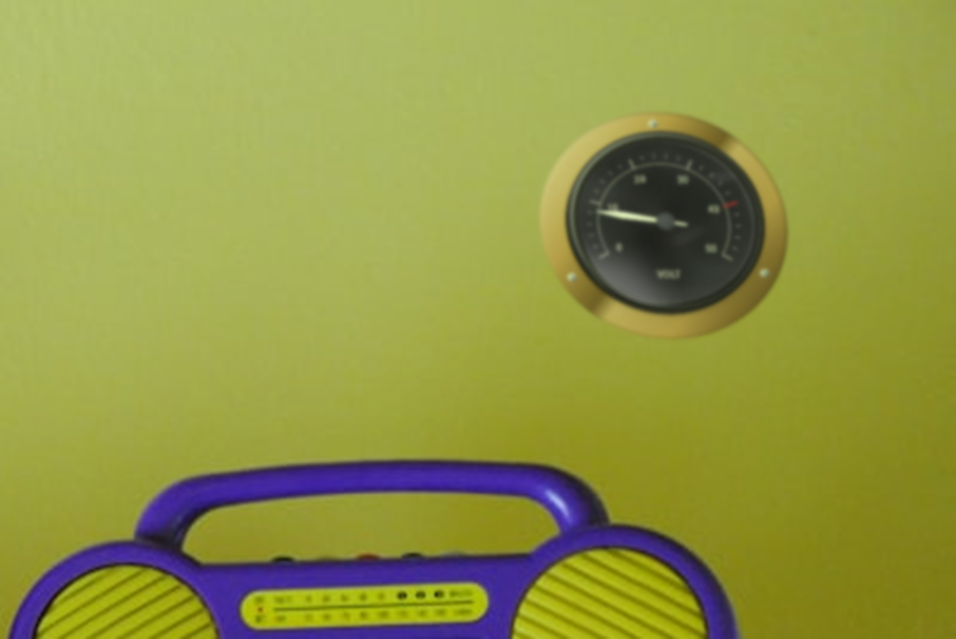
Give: 8 V
